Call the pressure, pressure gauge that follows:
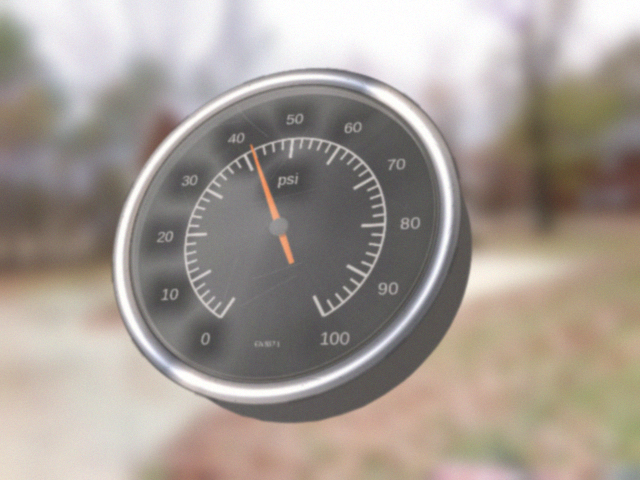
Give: 42 psi
